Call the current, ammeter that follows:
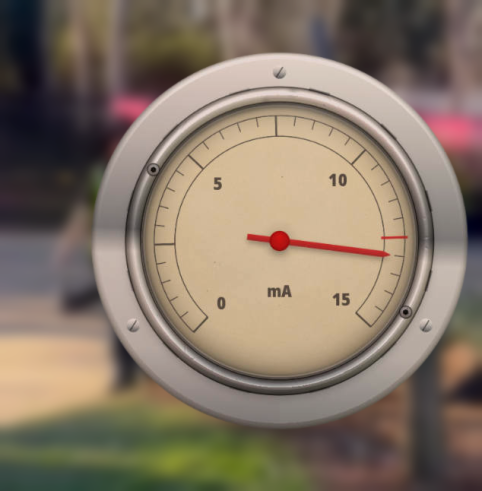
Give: 13 mA
